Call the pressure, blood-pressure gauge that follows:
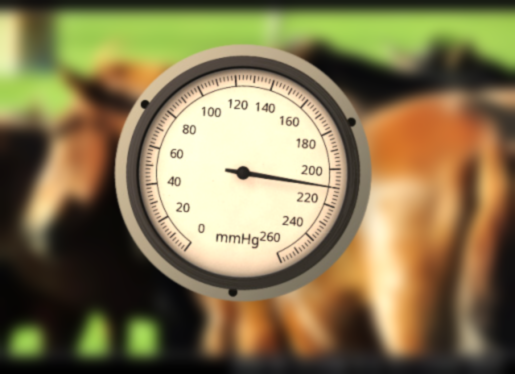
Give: 210 mmHg
